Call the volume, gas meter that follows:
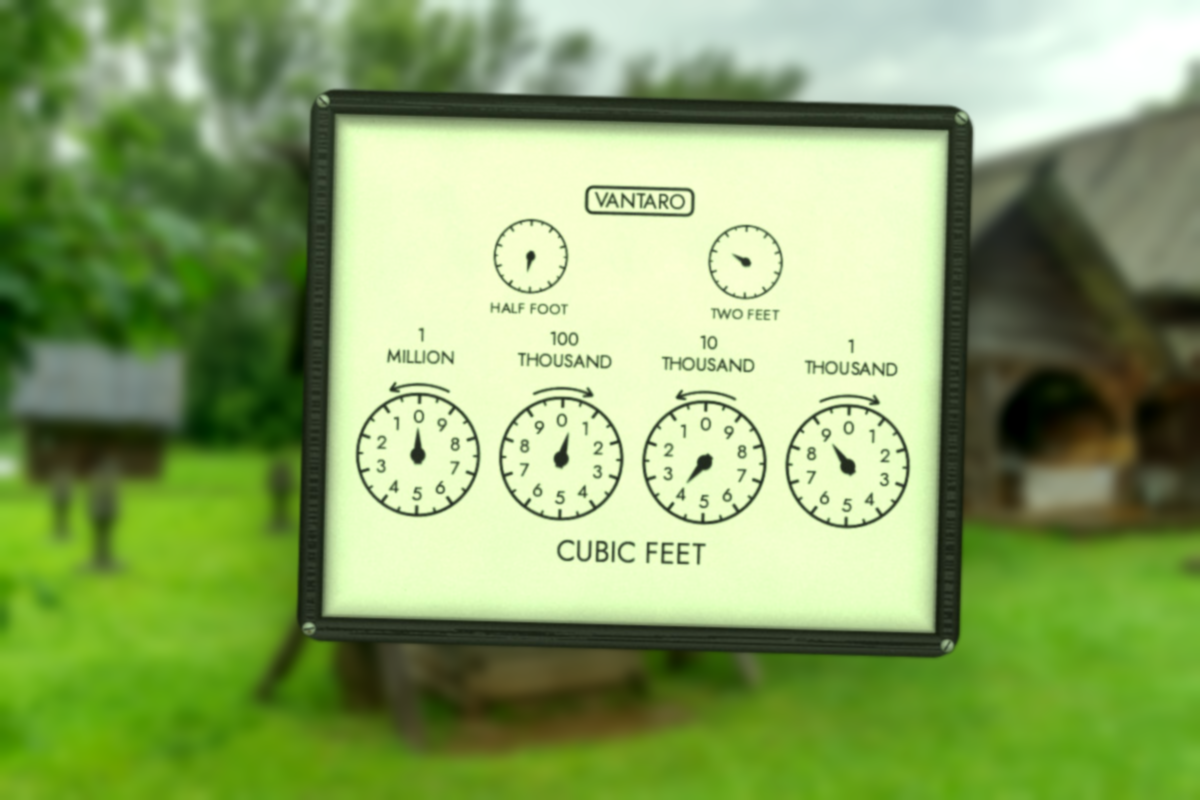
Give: 3900 ft³
